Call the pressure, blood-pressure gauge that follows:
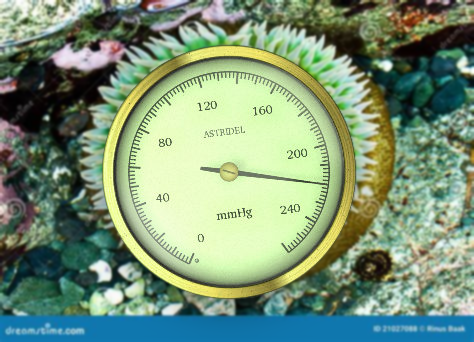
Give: 220 mmHg
